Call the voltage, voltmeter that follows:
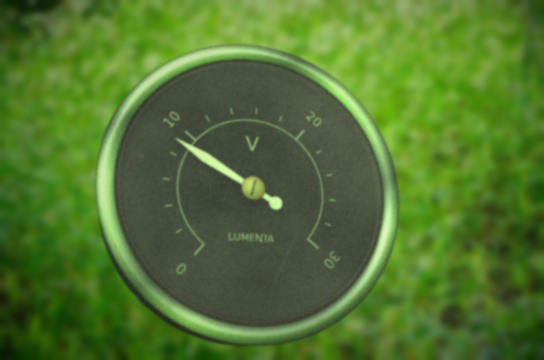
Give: 9 V
